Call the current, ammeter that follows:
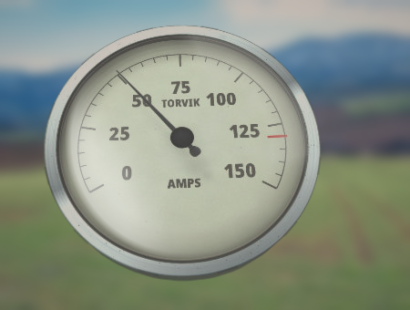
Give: 50 A
